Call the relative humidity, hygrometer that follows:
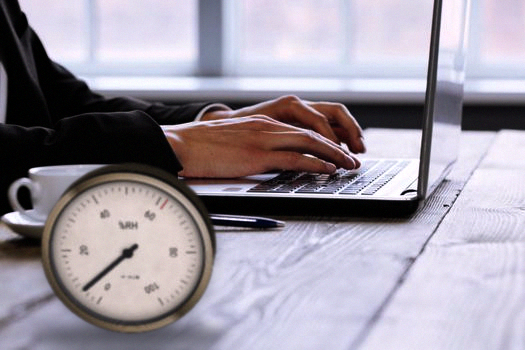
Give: 6 %
